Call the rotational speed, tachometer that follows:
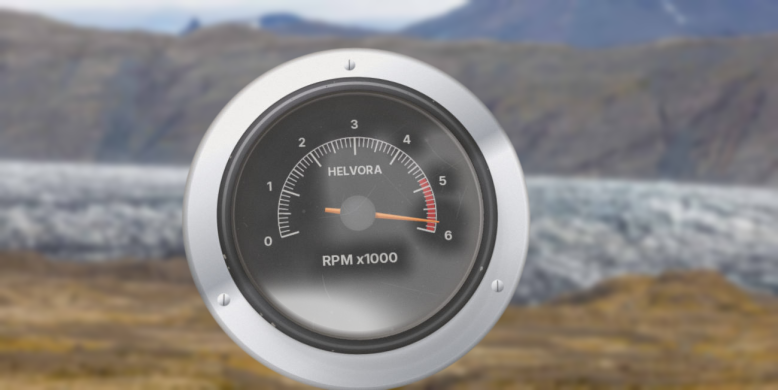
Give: 5800 rpm
